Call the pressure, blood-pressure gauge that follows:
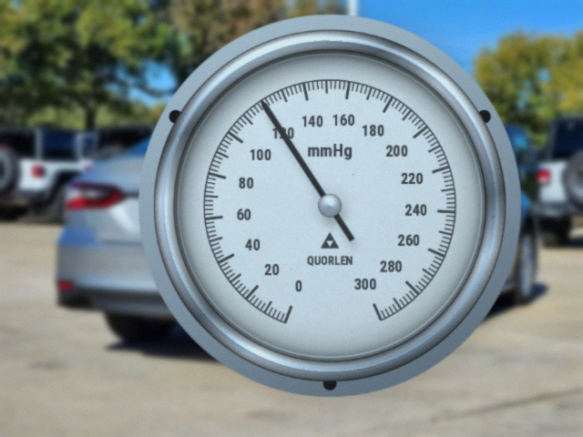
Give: 120 mmHg
